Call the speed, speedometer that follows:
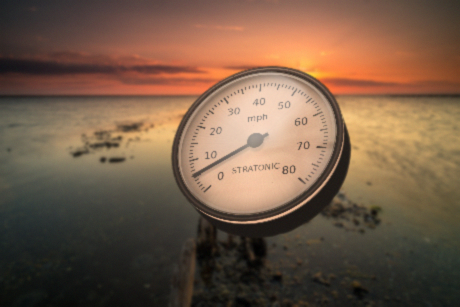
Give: 5 mph
